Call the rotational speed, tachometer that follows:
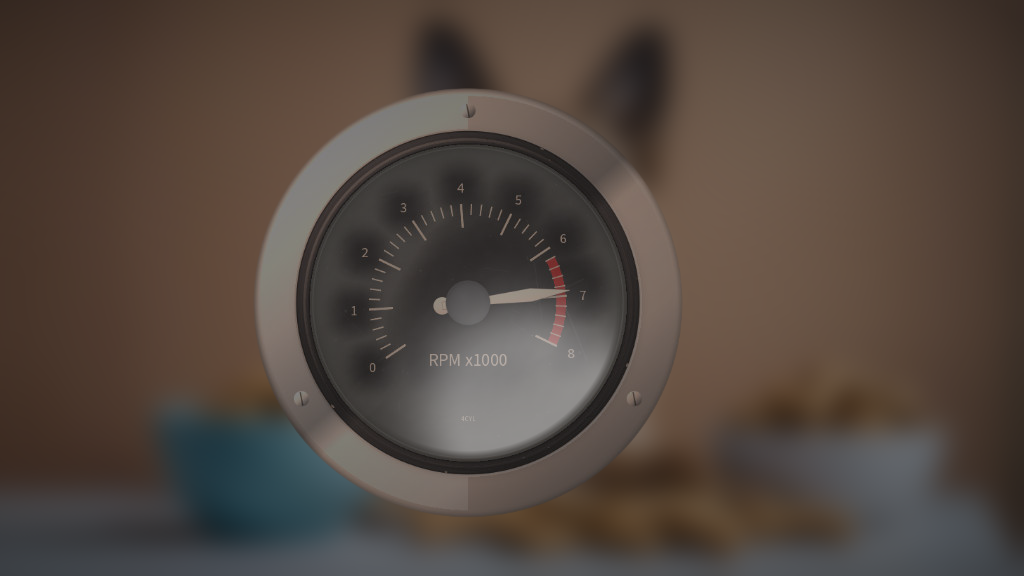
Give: 6900 rpm
